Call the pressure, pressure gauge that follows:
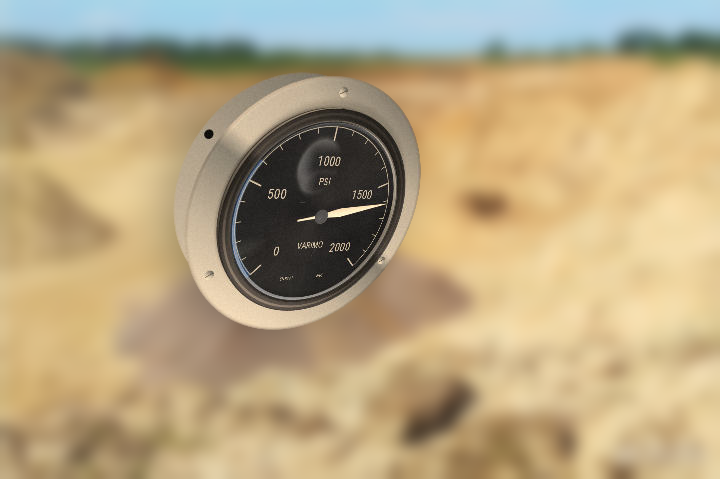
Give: 1600 psi
